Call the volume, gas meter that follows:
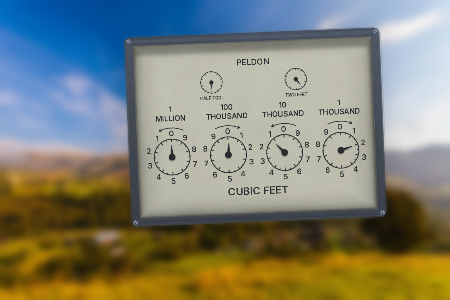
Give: 1200 ft³
